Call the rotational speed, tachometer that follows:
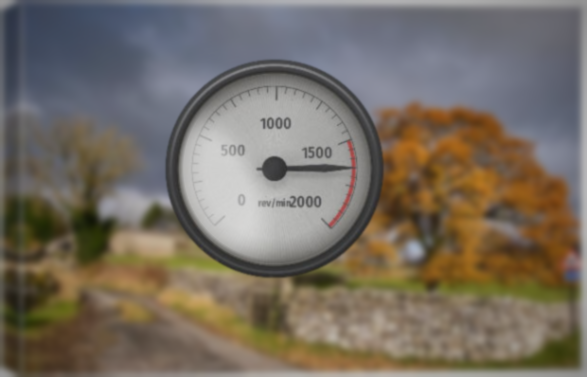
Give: 1650 rpm
